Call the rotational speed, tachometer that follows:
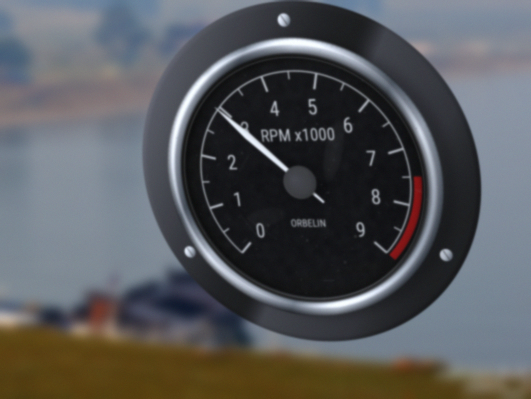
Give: 3000 rpm
